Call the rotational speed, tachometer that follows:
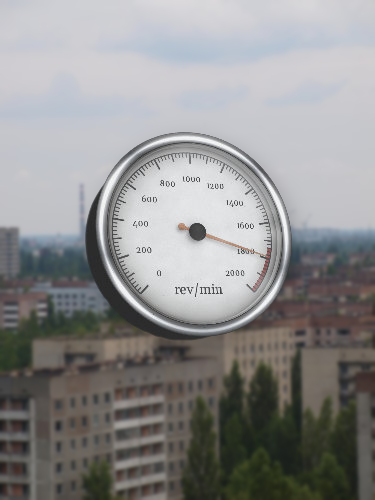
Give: 1800 rpm
